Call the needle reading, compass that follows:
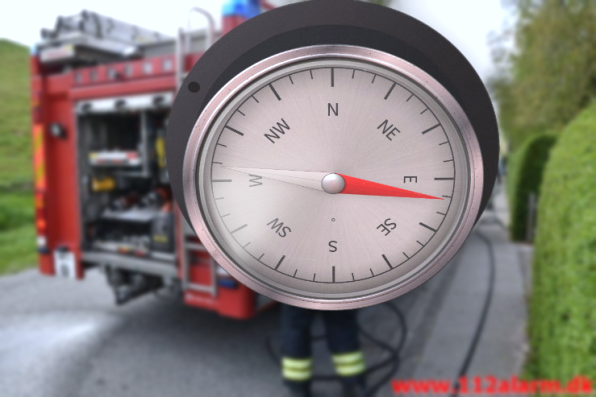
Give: 100 °
